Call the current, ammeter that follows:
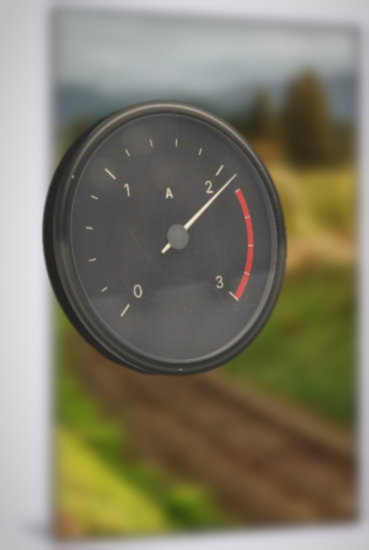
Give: 2.1 A
